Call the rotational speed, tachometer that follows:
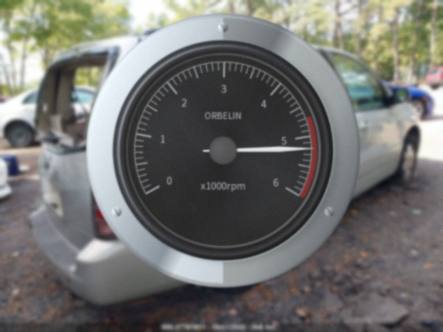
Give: 5200 rpm
